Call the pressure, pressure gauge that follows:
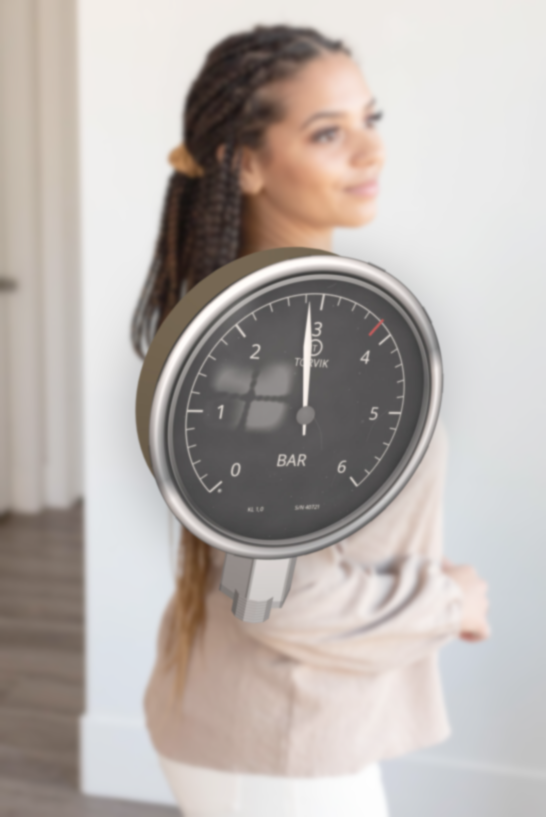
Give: 2.8 bar
